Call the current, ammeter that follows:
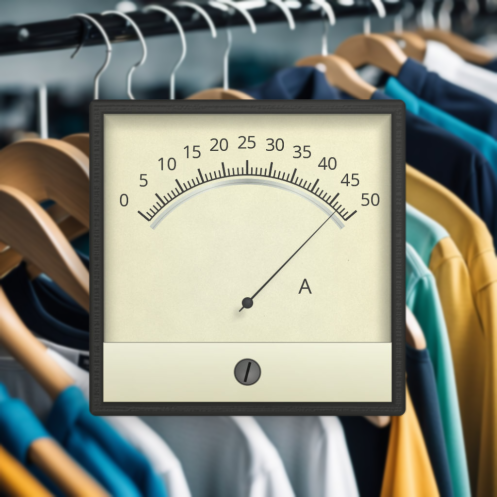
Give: 47 A
